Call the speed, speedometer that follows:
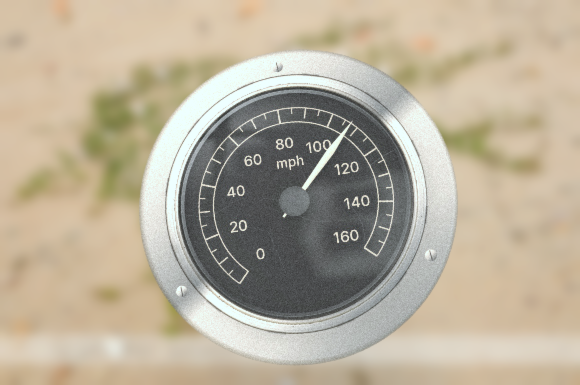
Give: 107.5 mph
